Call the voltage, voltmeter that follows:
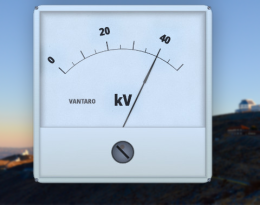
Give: 40 kV
